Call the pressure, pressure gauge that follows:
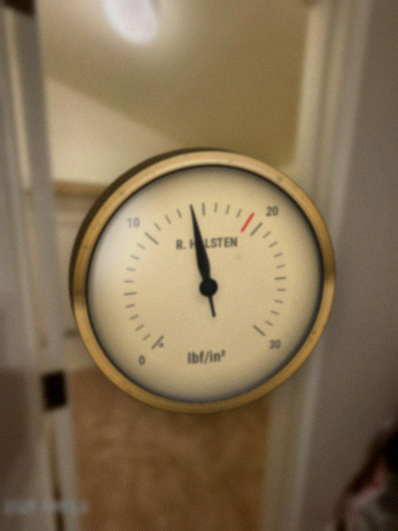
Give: 14 psi
